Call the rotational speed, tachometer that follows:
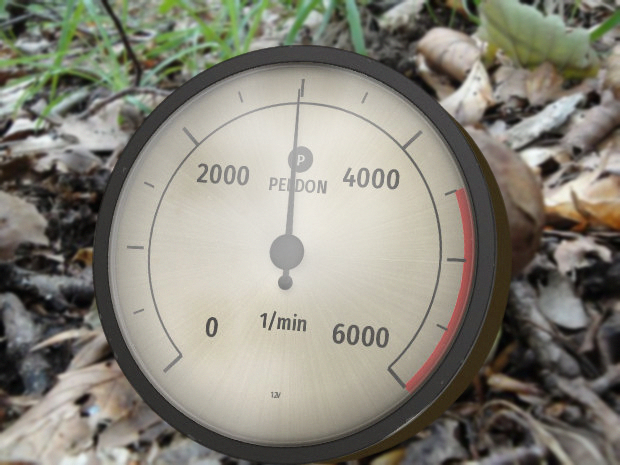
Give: 3000 rpm
